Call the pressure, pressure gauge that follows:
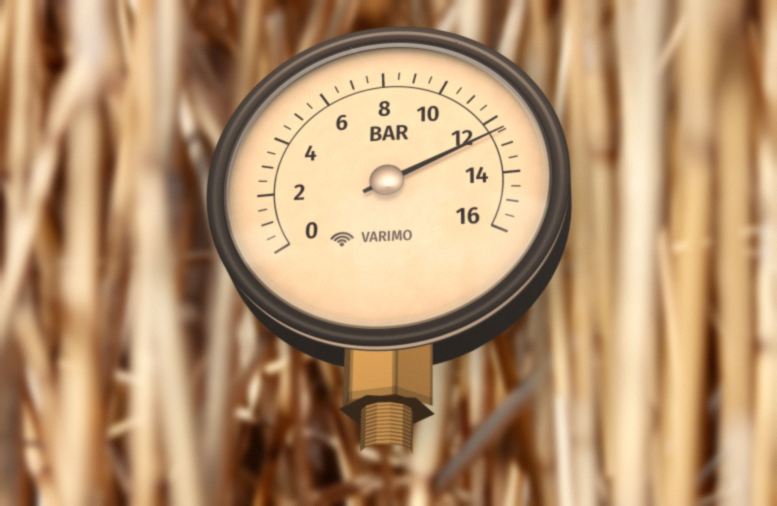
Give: 12.5 bar
